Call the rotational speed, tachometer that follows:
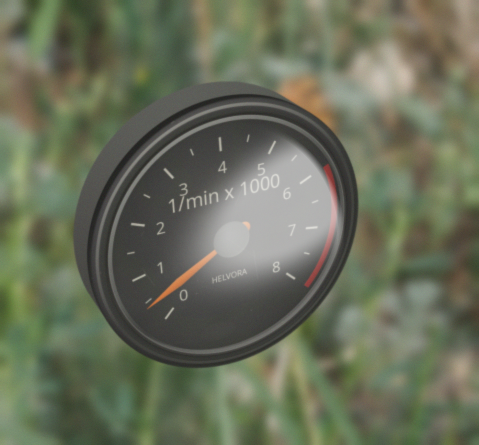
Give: 500 rpm
